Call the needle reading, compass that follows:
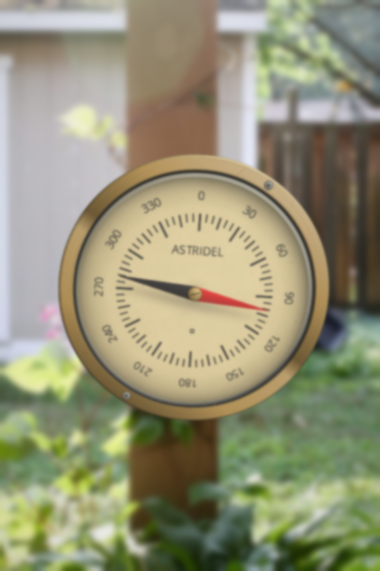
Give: 100 °
